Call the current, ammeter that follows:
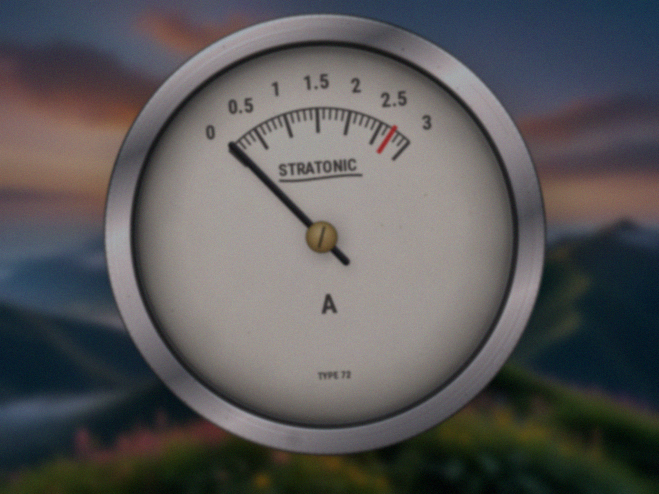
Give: 0.1 A
